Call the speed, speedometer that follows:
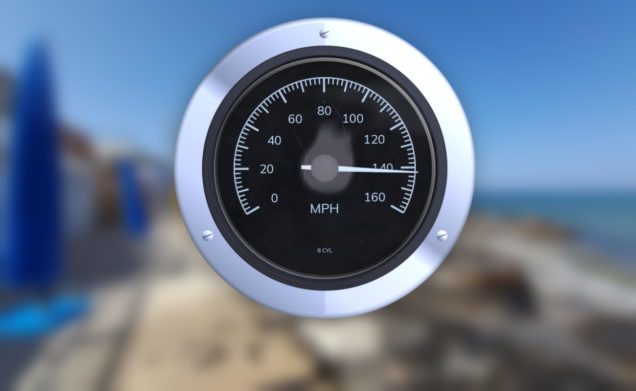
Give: 142 mph
